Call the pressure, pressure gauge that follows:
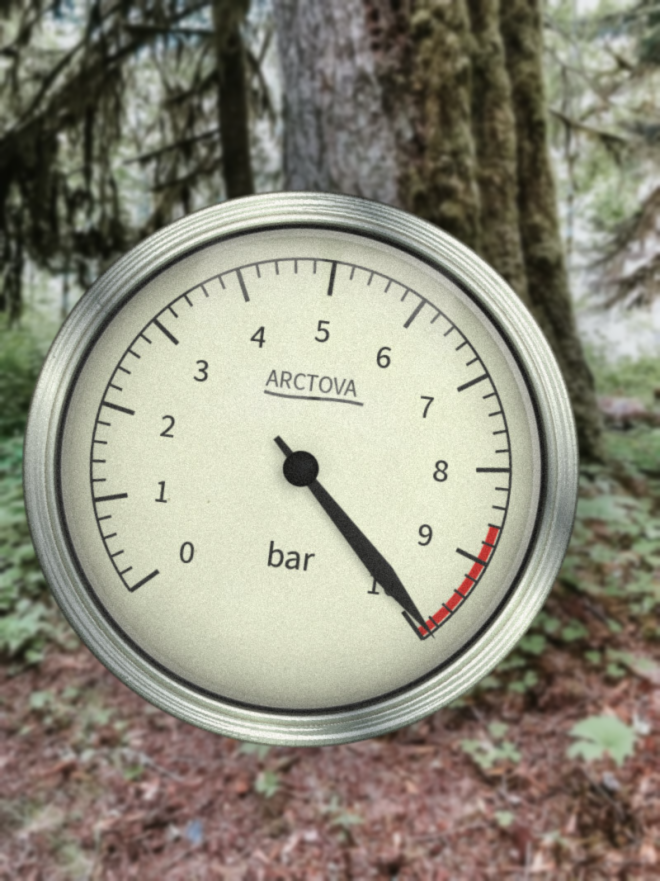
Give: 9.9 bar
